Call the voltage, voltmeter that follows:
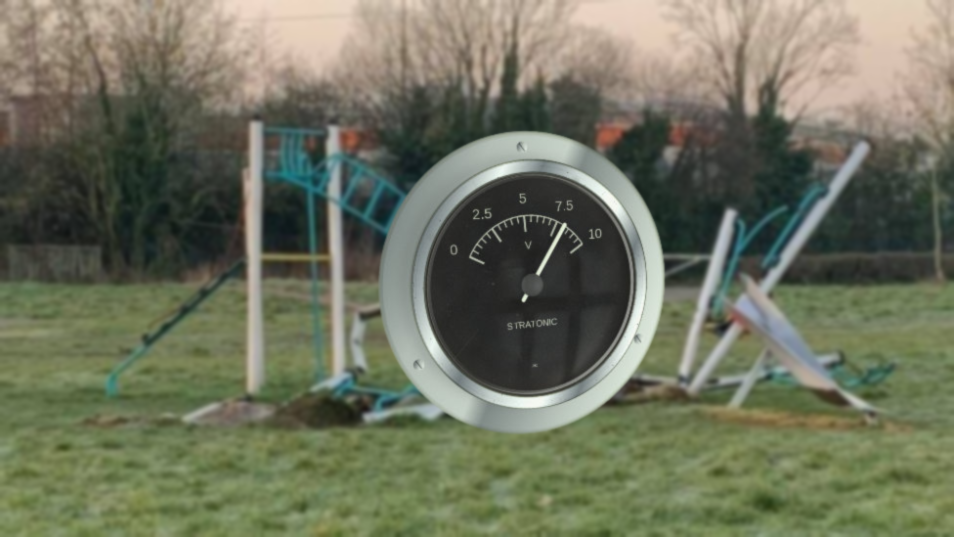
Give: 8 V
